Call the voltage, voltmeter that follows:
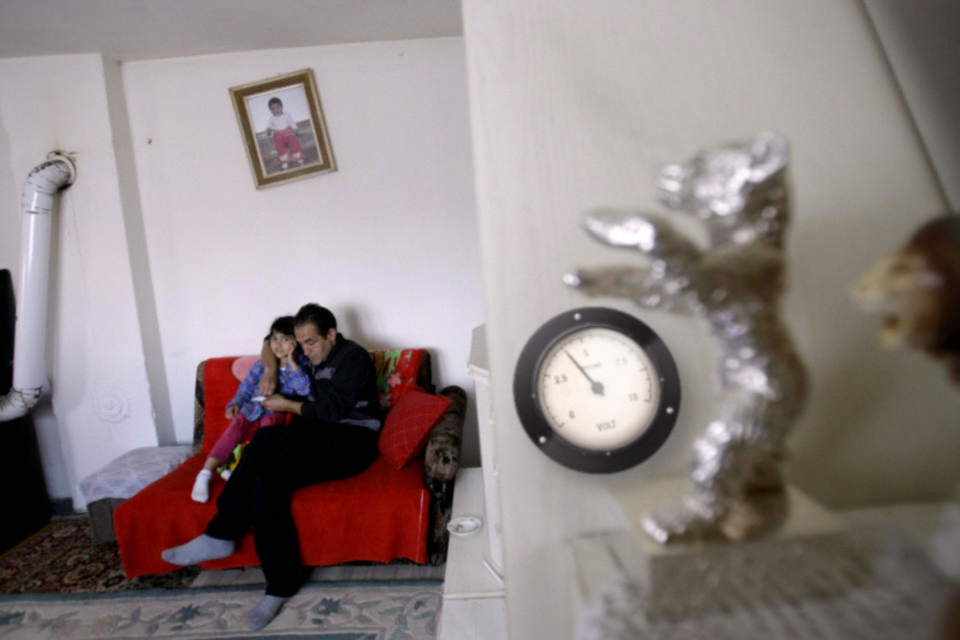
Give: 4 V
